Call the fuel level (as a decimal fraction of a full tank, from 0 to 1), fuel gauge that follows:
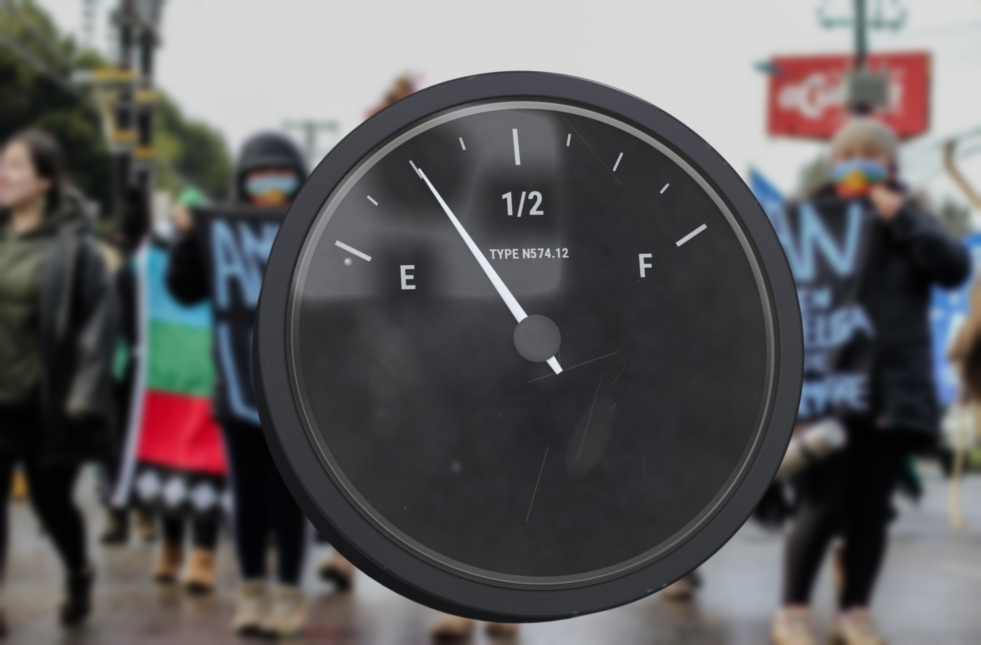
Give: 0.25
